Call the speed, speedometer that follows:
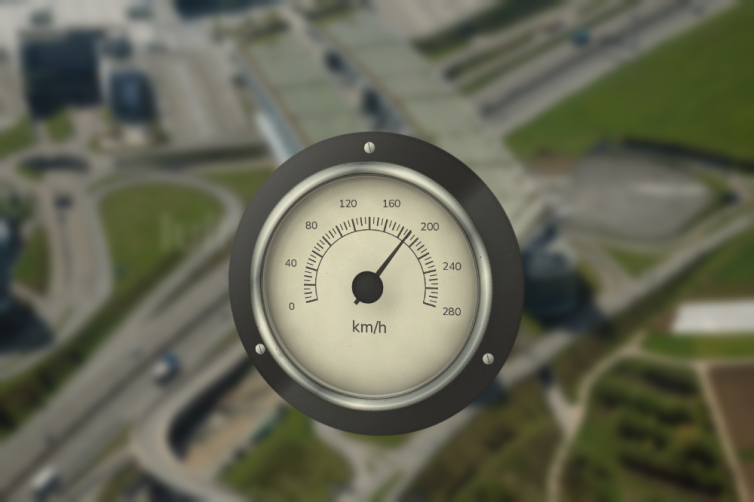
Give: 190 km/h
